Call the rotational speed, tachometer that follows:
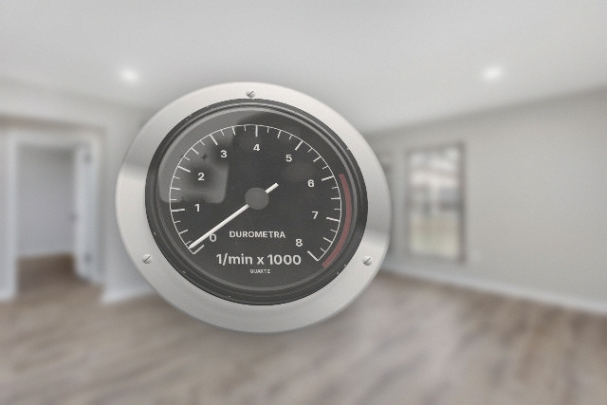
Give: 125 rpm
